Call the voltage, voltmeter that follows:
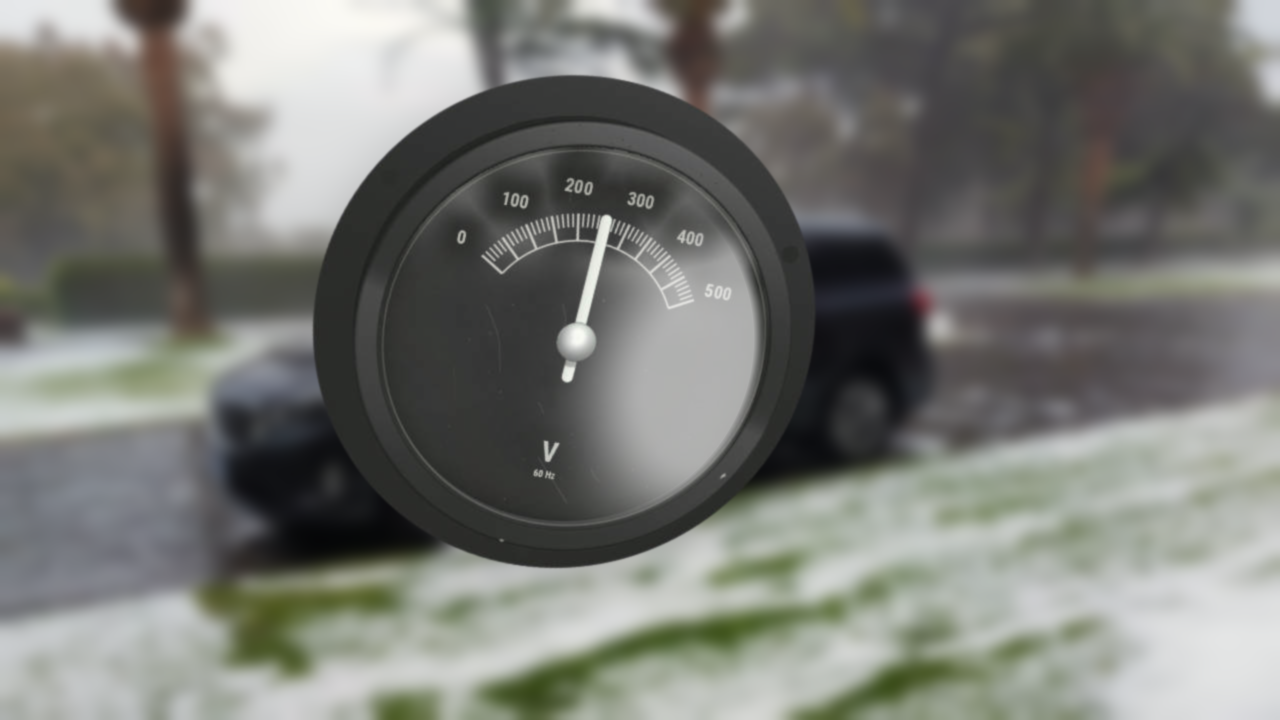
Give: 250 V
